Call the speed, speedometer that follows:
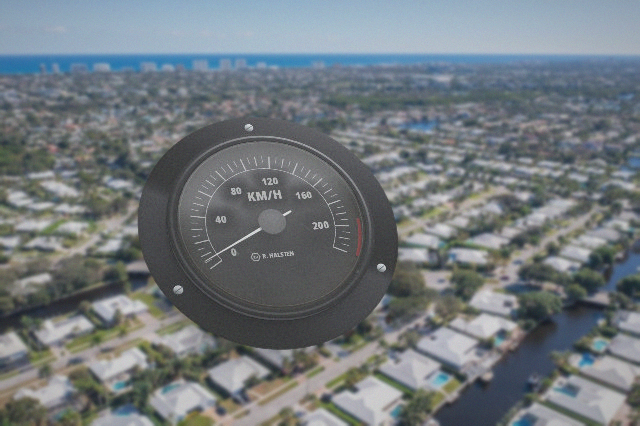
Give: 5 km/h
